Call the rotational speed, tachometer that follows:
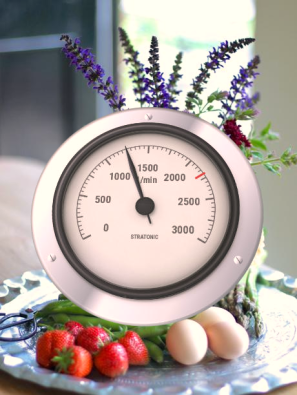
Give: 1250 rpm
